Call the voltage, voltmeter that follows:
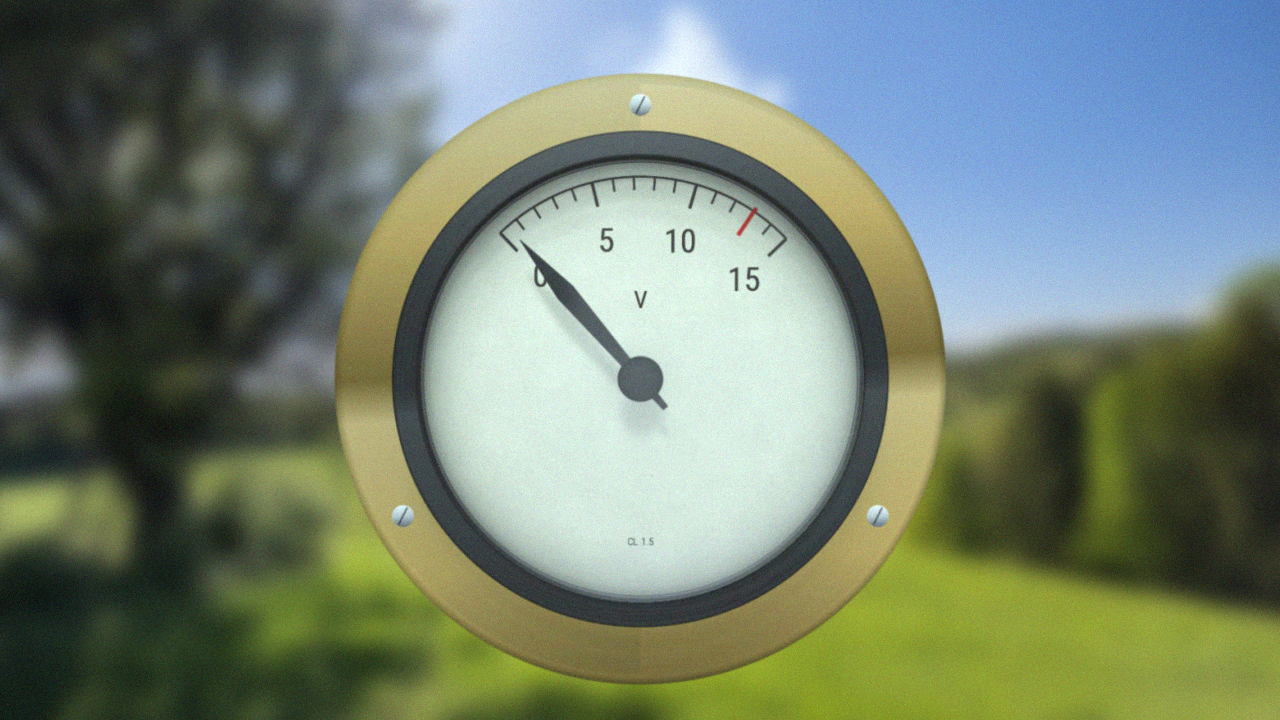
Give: 0.5 V
